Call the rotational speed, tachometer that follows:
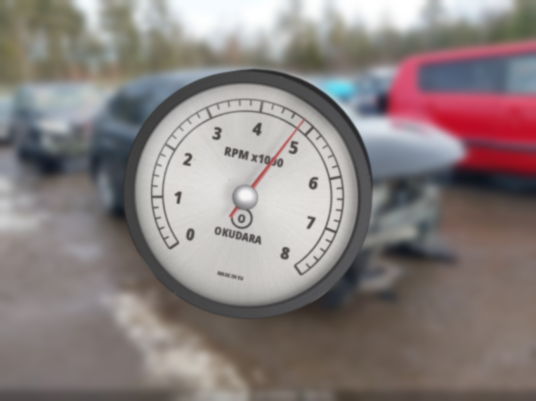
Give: 4800 rpm
